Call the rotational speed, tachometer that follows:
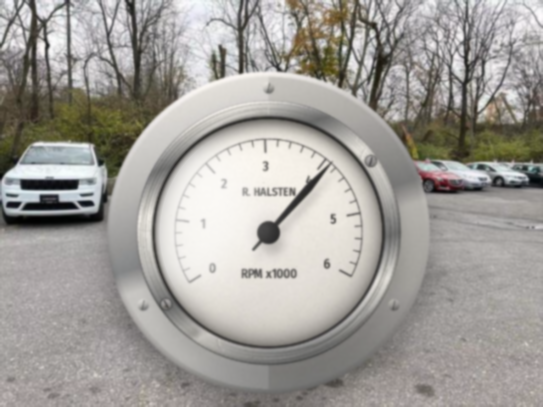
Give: 4100 rpm
